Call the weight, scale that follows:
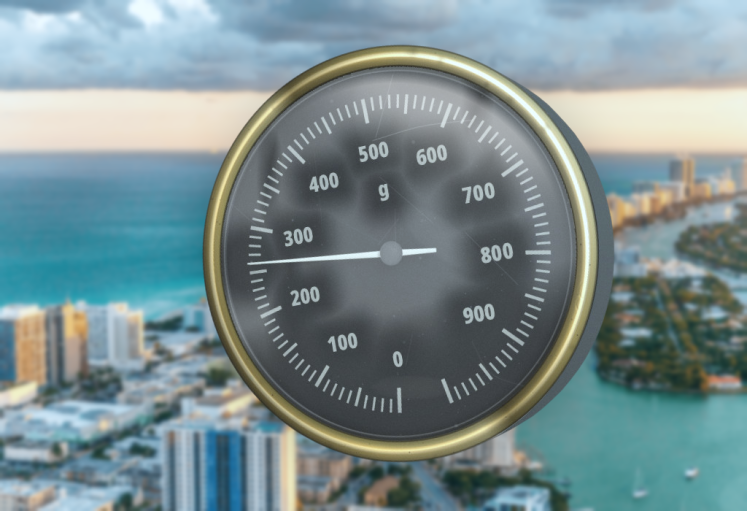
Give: 260 g
